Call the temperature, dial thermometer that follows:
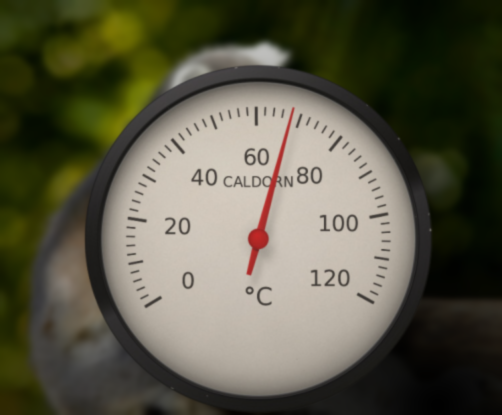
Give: 68 °C
